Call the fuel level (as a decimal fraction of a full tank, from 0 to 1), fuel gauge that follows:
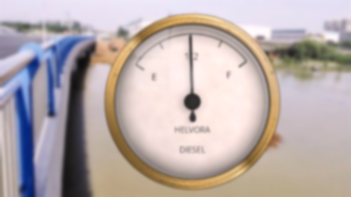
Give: 0.5
